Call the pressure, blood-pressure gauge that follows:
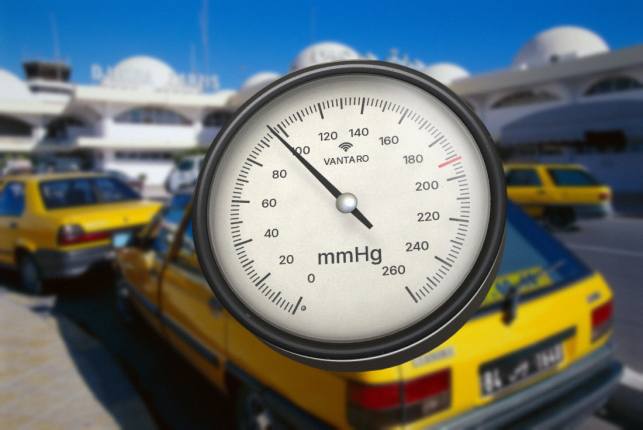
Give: 96 mmHg
